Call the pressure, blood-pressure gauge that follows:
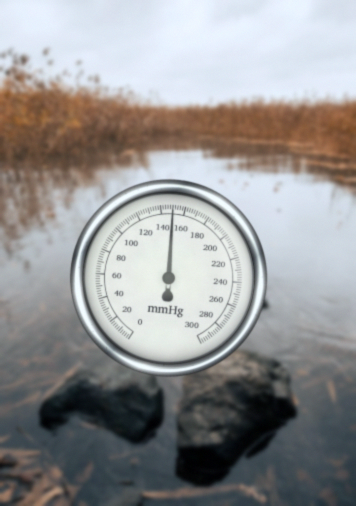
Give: 150 mmHg
